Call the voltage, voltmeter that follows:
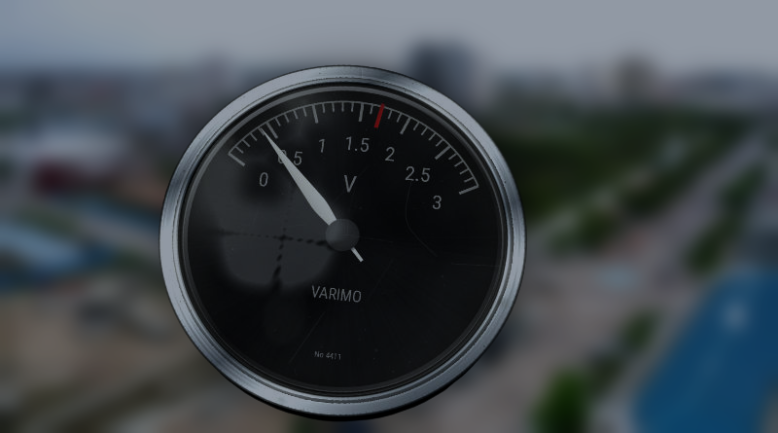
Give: 0.4 V
